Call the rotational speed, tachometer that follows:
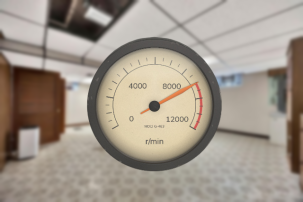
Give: 9000 rpm
